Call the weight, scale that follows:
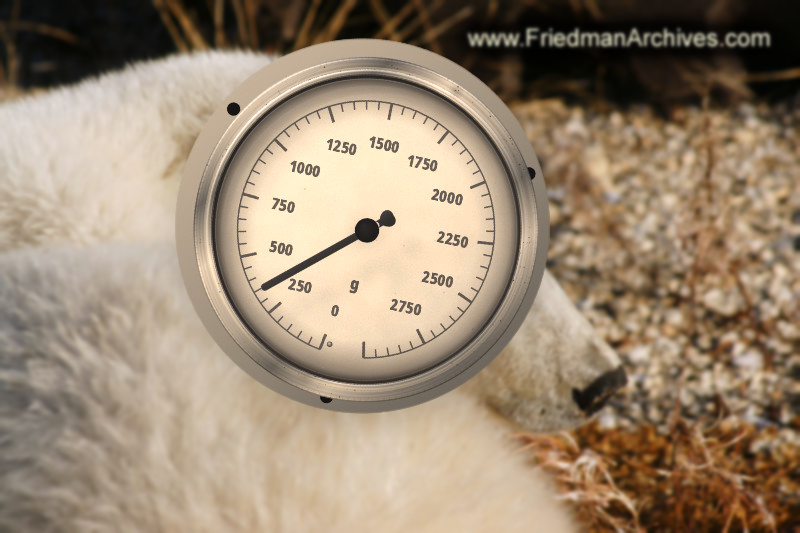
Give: 350 g
